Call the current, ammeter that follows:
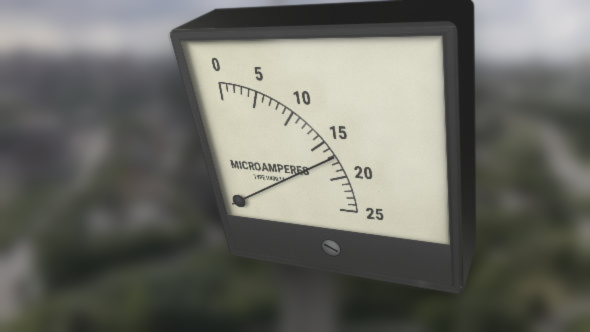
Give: 17 µA
